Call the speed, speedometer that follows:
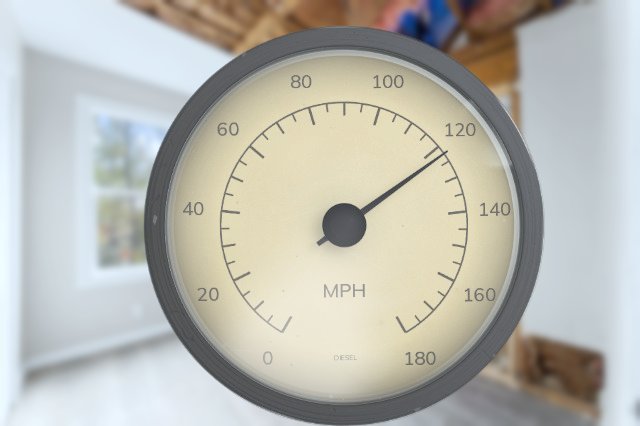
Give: 122.5 mph
